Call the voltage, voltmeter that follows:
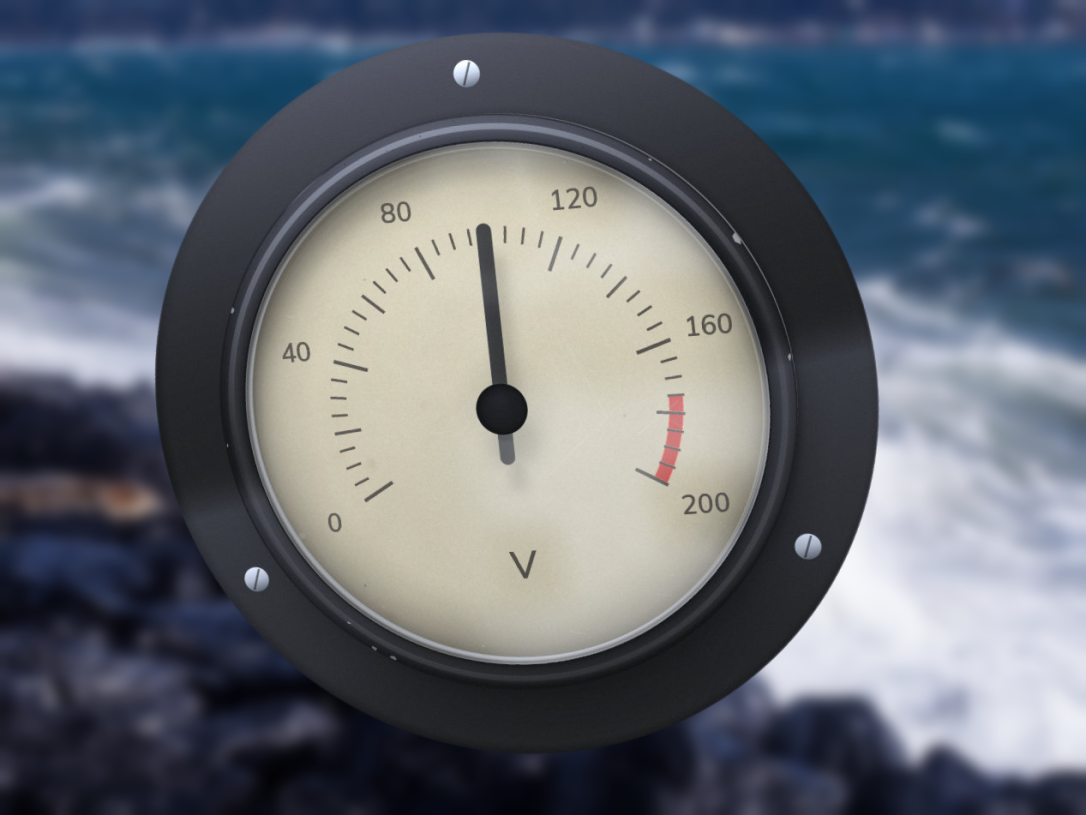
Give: 100 V
